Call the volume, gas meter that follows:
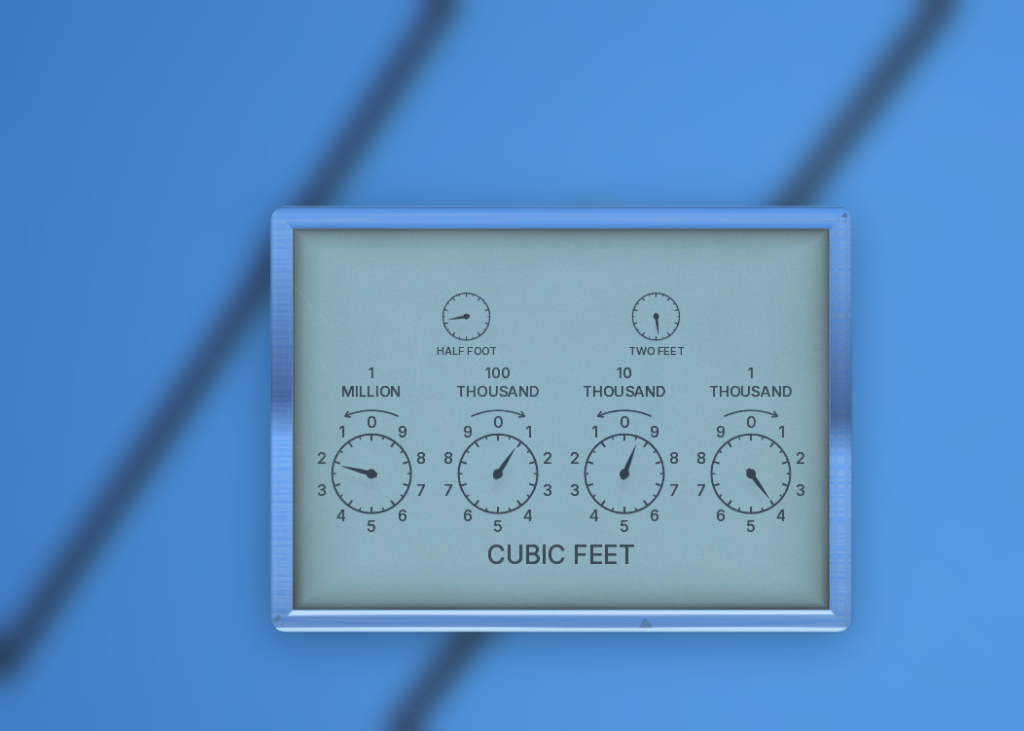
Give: 209400 ft³
